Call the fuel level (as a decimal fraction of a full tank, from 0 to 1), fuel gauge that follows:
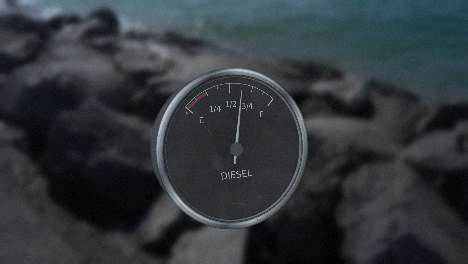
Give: 0.625
